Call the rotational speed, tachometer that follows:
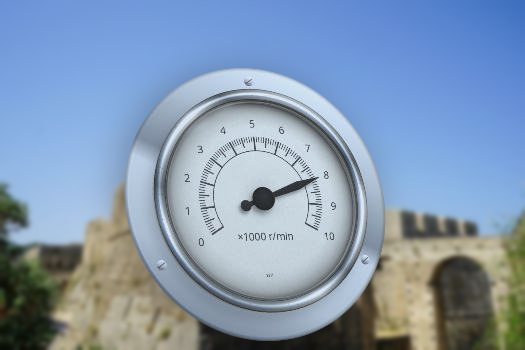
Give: 8000 rpm
